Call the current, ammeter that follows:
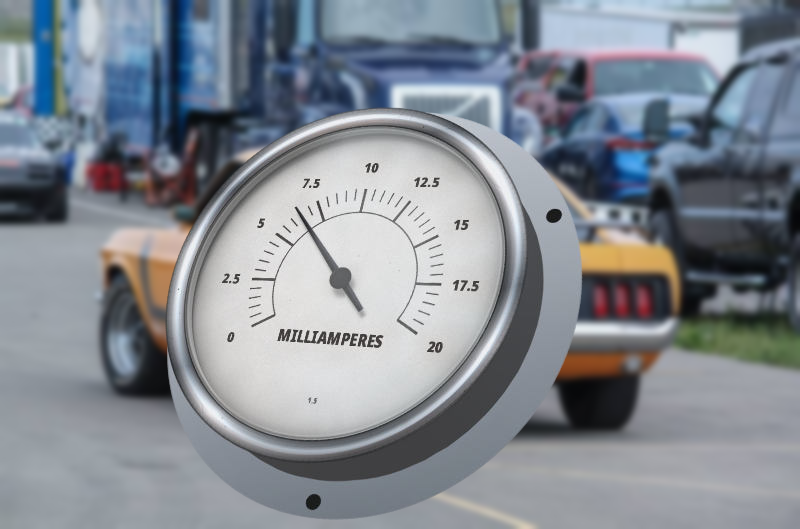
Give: 6.5 mA
